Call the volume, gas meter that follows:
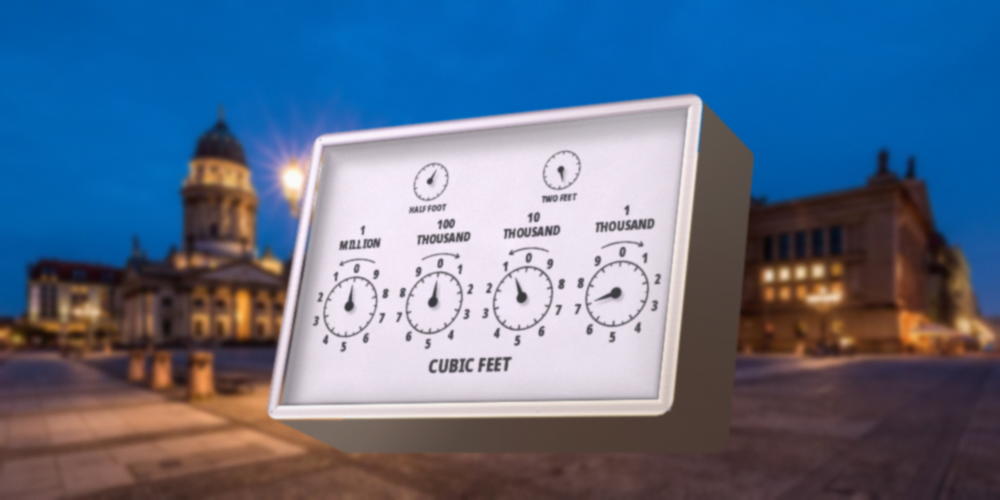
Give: 700 ft³
